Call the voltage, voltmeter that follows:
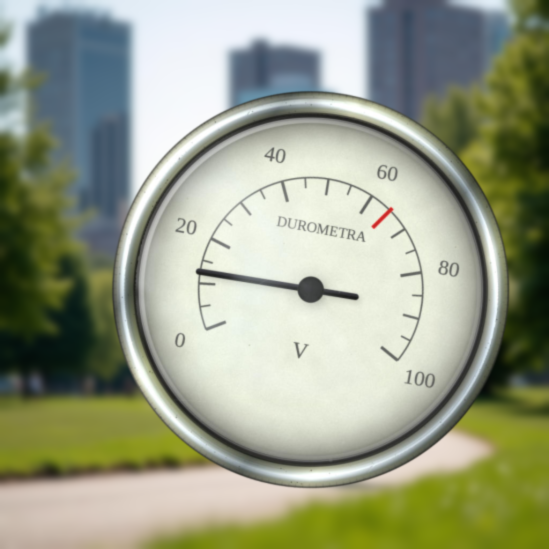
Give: 12.5 V
